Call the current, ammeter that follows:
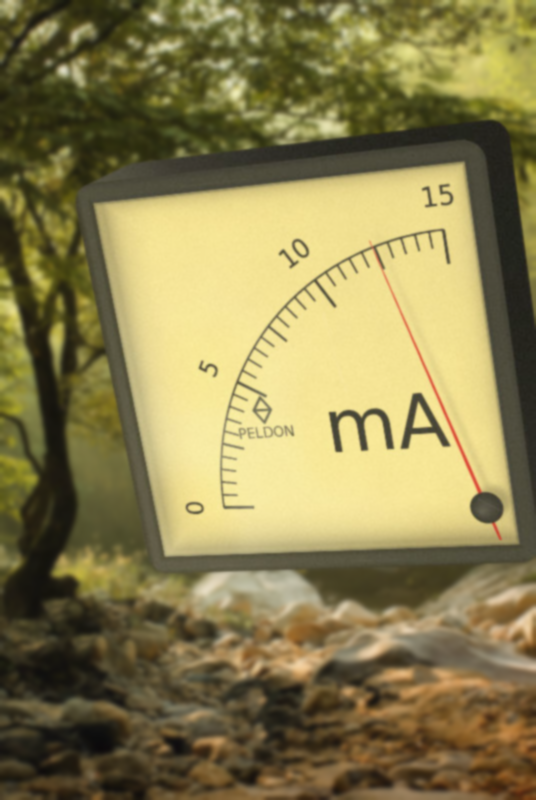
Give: 12.5 mA
